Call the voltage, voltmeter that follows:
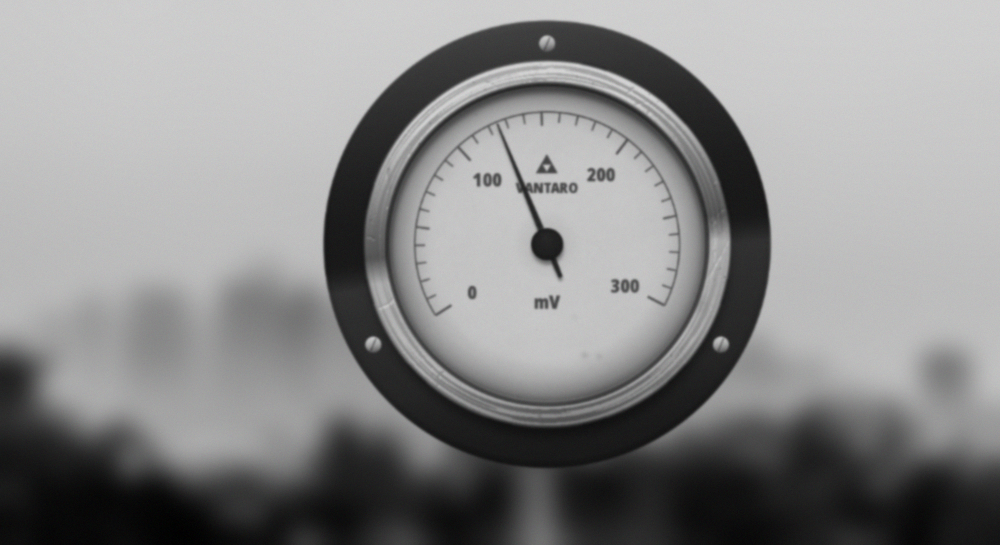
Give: 125 mV
